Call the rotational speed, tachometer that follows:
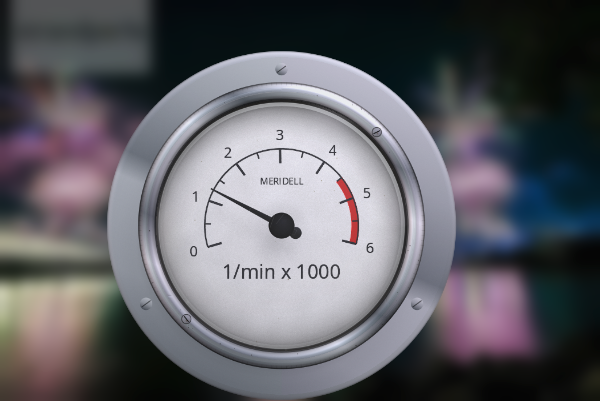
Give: 1250 rpm
